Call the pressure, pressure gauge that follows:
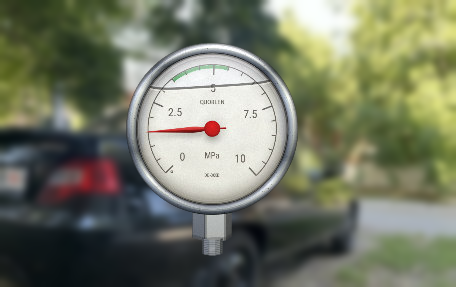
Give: 1.5 MPa
